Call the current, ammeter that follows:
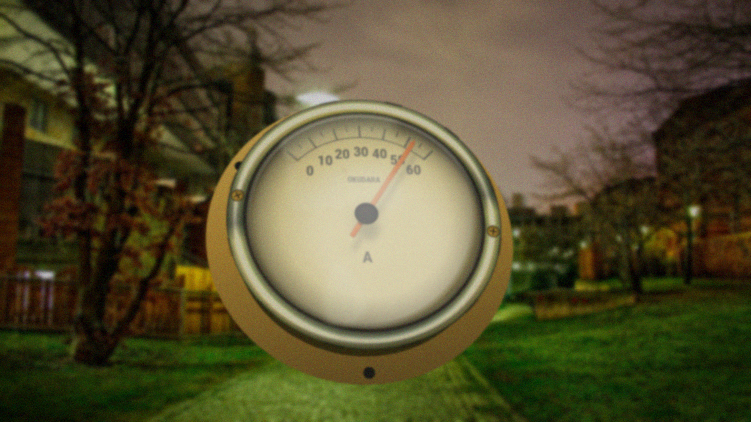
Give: 52.5 A
